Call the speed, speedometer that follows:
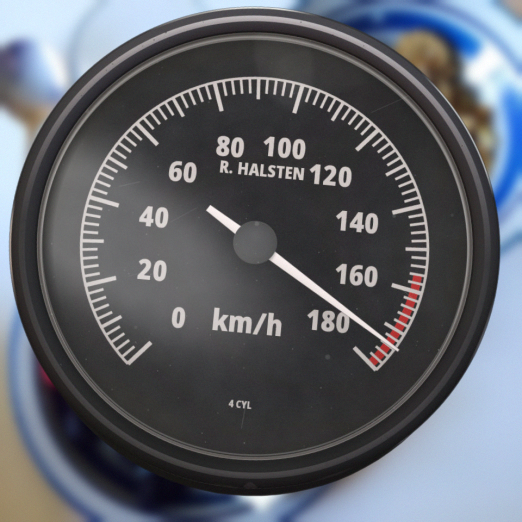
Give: 174 km/h
